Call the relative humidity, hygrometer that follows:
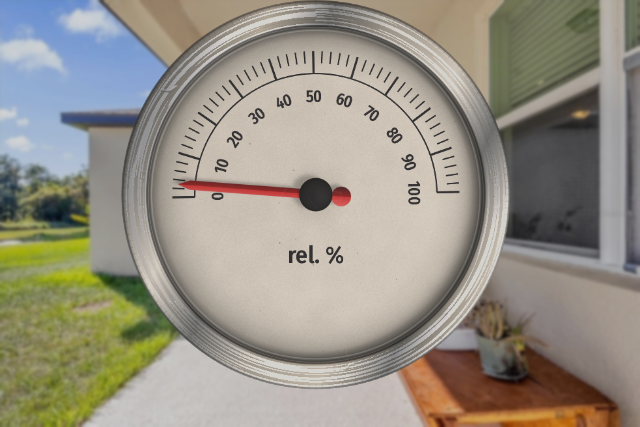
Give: 3 %
